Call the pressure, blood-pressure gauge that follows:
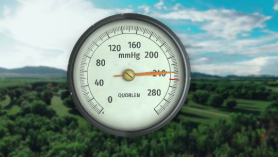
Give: 240 mmHg
